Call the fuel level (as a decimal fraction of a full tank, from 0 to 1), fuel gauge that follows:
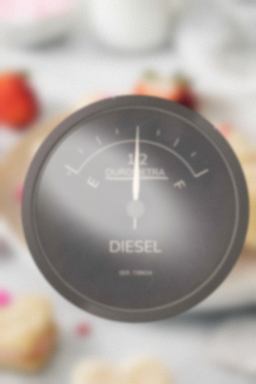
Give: 0.5
